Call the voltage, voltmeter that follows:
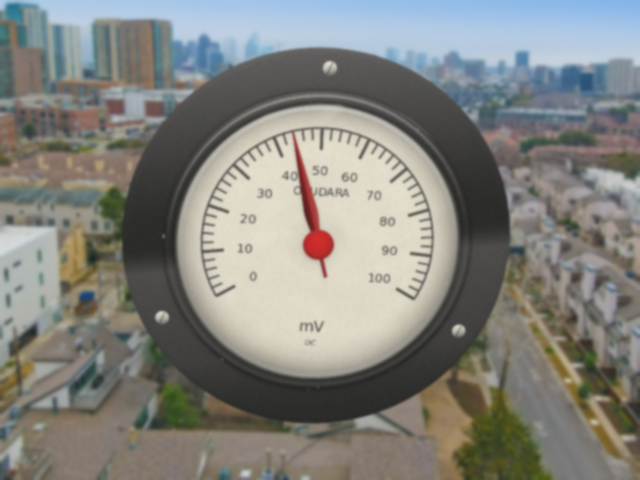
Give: 44 mV
